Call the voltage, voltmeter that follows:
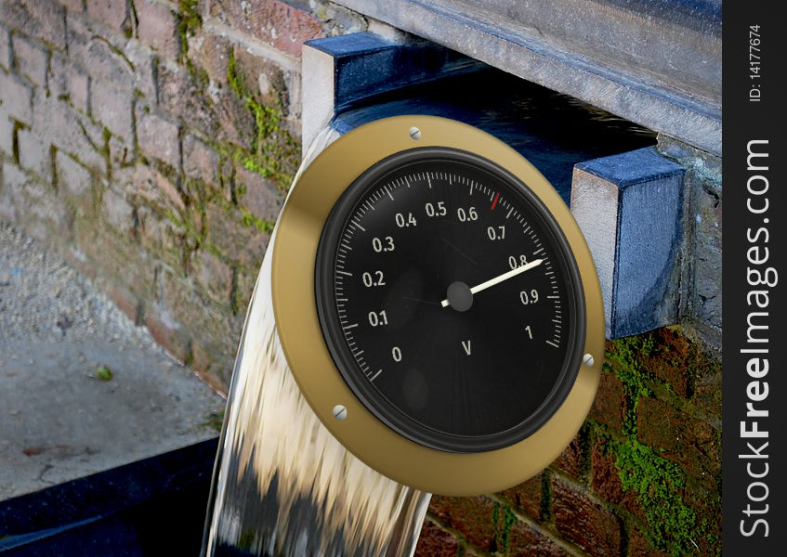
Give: 0.82 V
